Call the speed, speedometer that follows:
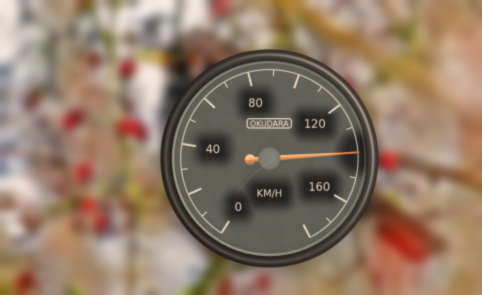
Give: 140 km/h
